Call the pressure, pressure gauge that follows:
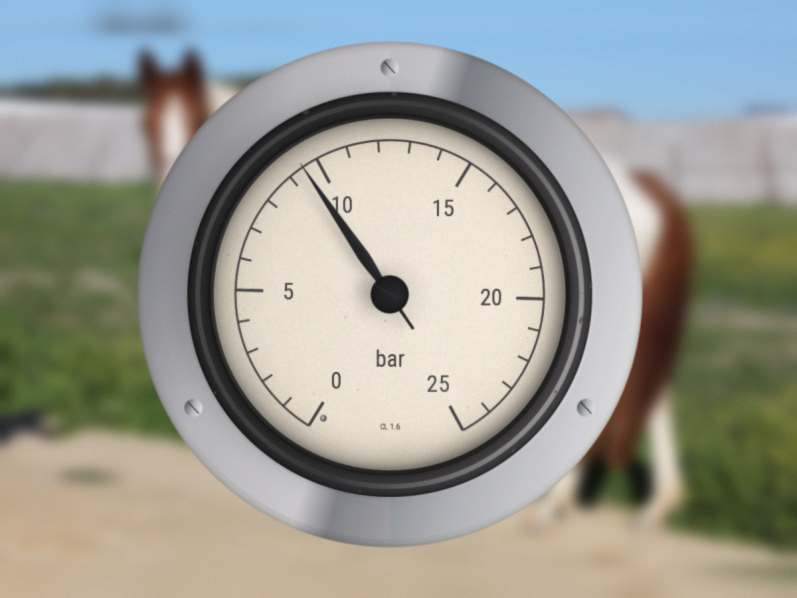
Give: 9.5 bar
